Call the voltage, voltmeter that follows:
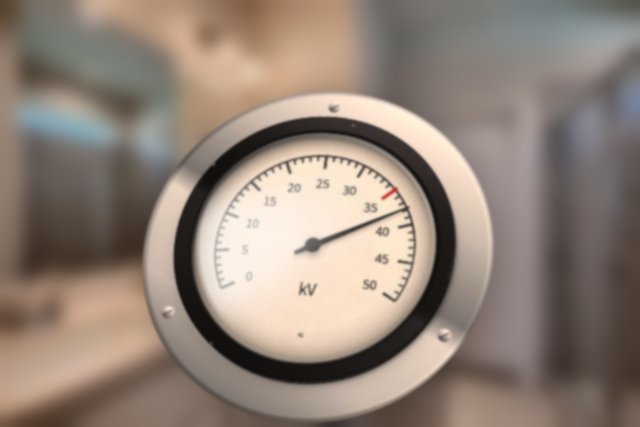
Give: 38 kV
